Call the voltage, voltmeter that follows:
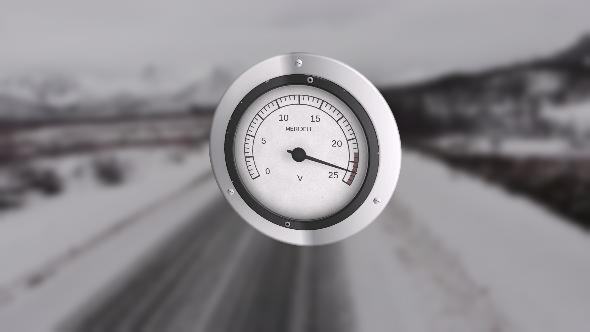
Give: 23.5 V
